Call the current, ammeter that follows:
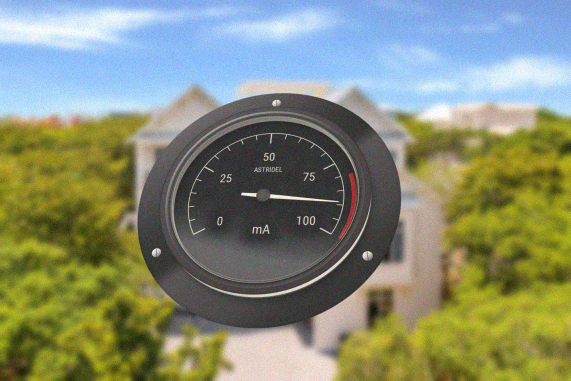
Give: 90 mA
